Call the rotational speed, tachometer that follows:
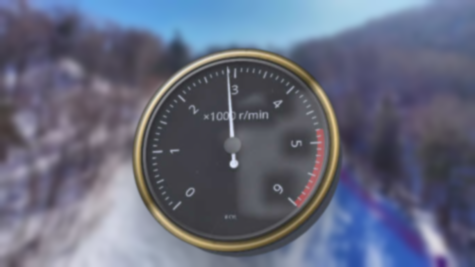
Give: 2900 rpm
